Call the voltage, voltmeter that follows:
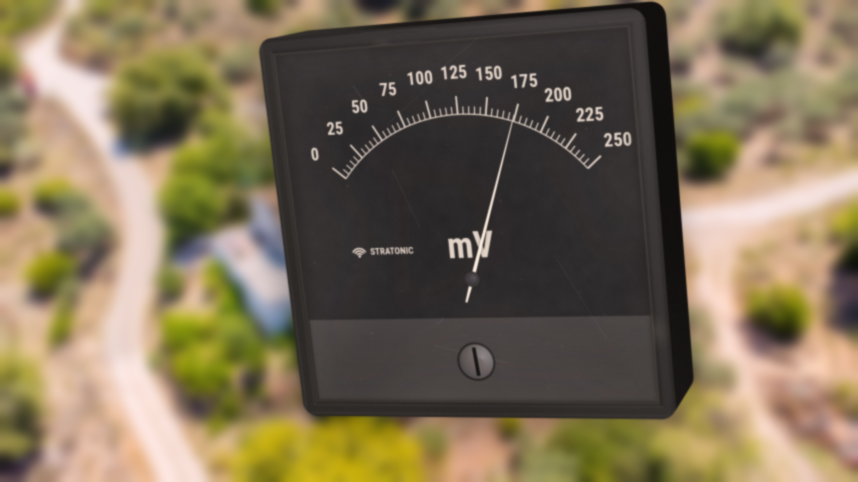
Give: 175 mV
